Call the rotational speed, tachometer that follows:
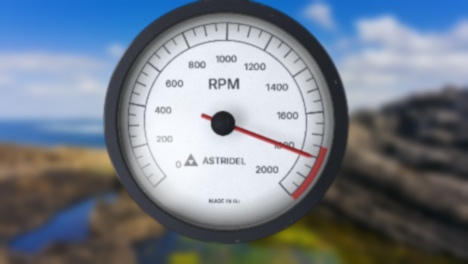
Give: 1800 rpm
